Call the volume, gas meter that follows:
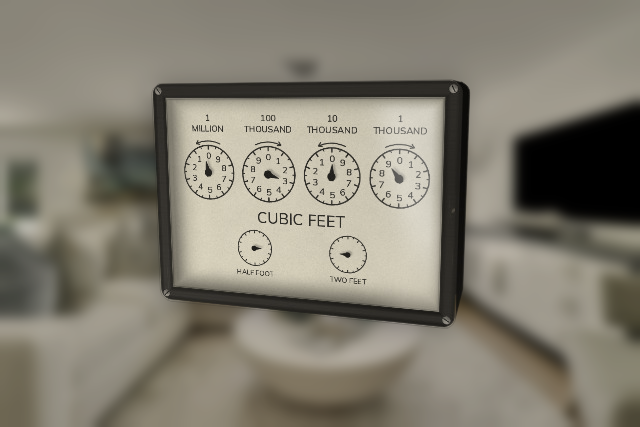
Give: 29900 ft³
